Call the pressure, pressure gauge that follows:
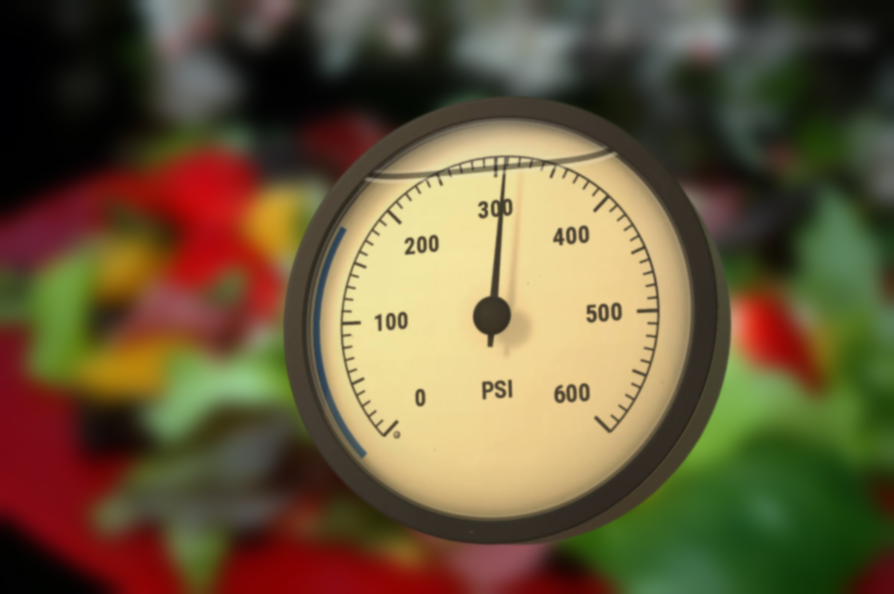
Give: 310 psi
